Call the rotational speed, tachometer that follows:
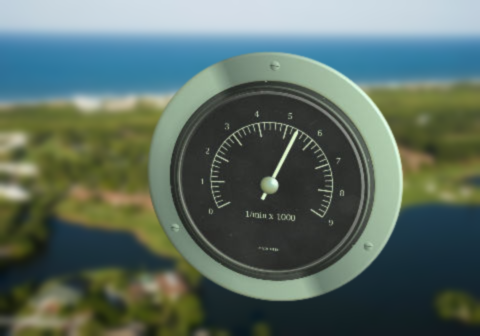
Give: 5400 rpm
